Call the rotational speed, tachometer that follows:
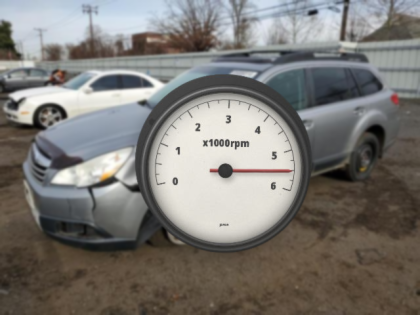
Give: 5500 rpm
